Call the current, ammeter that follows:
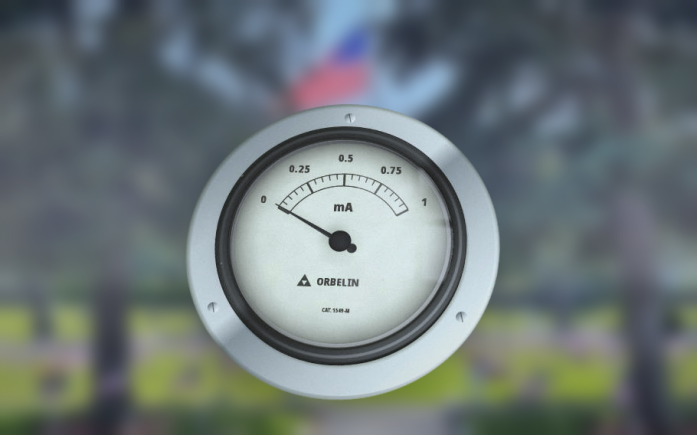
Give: 0 mA
